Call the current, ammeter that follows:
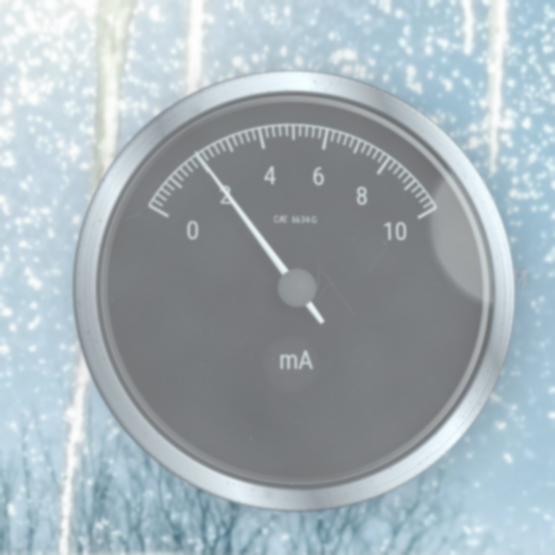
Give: 2 mA
